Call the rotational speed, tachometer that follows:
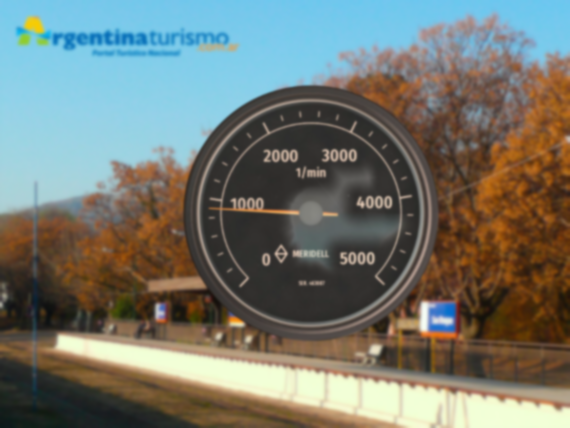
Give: 900 rpm
